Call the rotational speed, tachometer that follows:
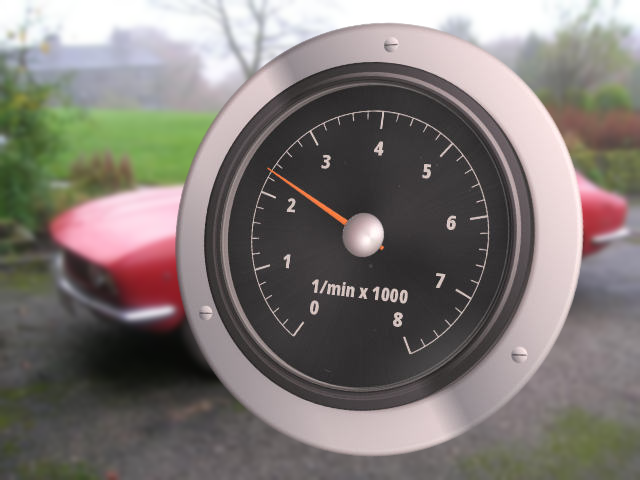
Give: 2300 rpm
